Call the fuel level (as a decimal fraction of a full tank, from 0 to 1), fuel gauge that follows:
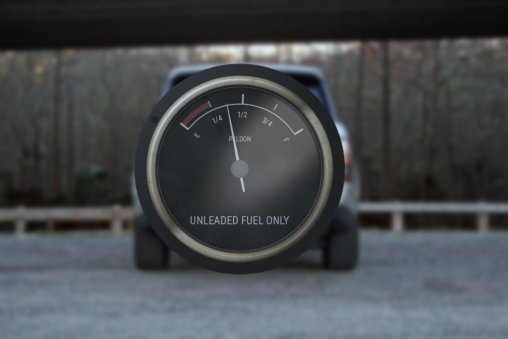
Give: 0.375
